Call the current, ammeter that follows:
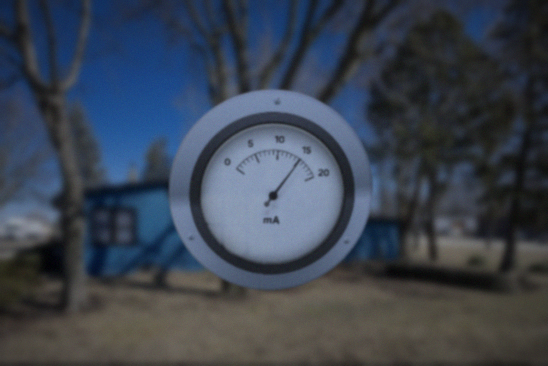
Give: 15 mA
